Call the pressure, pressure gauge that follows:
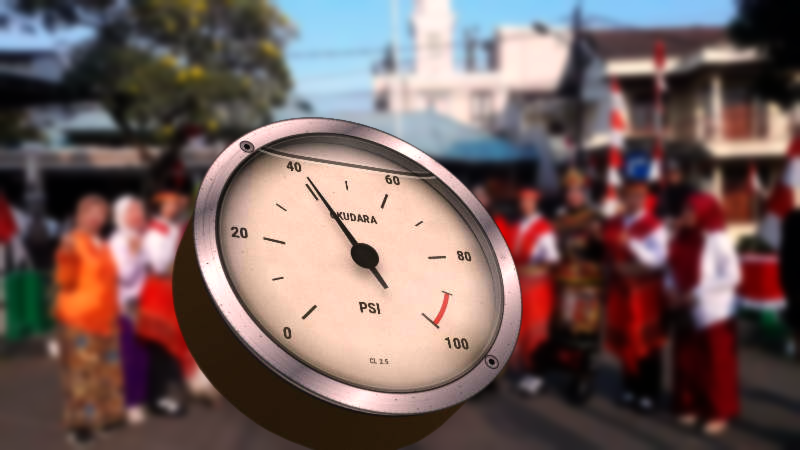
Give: 40 psi
